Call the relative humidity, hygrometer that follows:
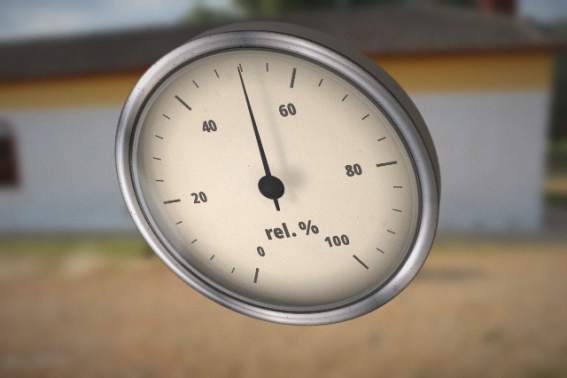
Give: 52 %
